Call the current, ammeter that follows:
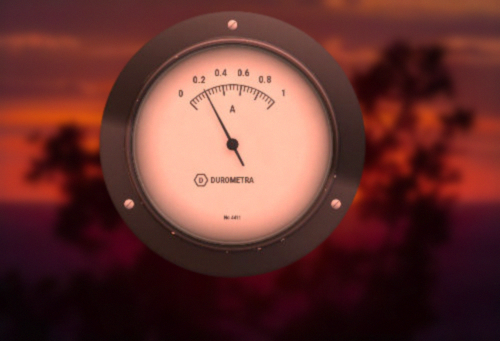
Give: 0.2 A
